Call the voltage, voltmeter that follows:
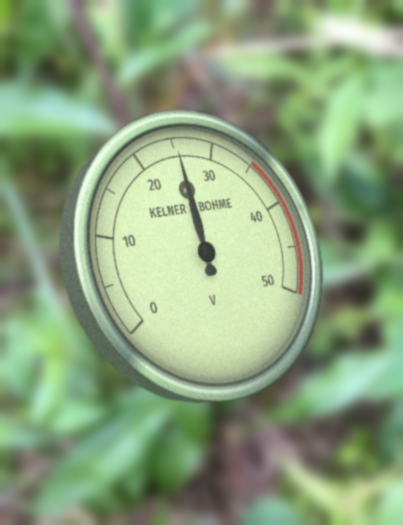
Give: 25 V
